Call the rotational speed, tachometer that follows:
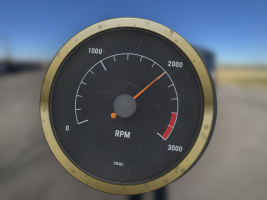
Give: 2000 rpm
